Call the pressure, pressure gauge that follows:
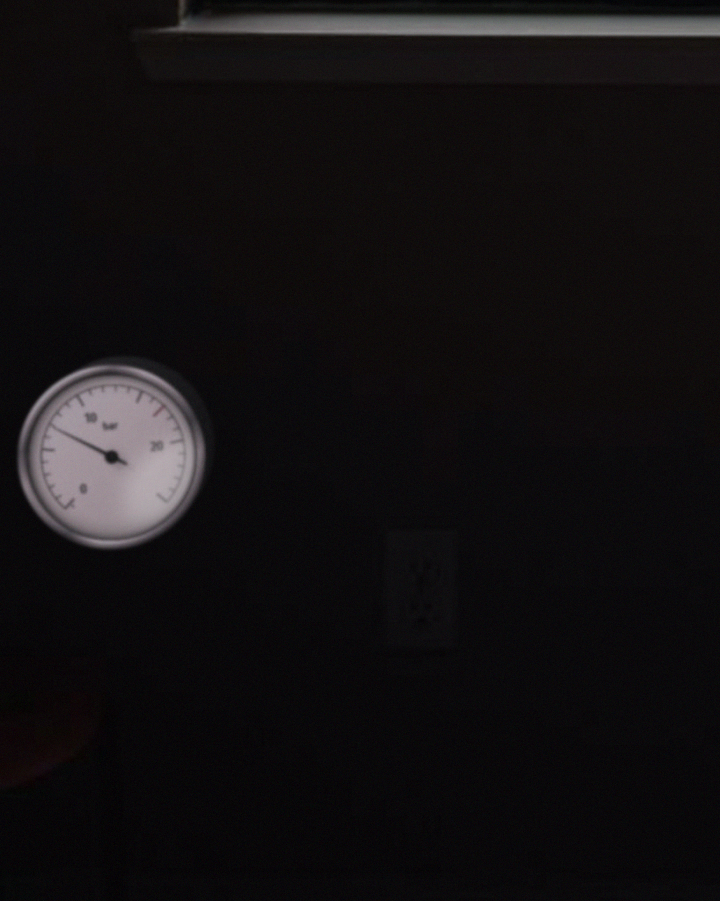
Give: 7 bar
